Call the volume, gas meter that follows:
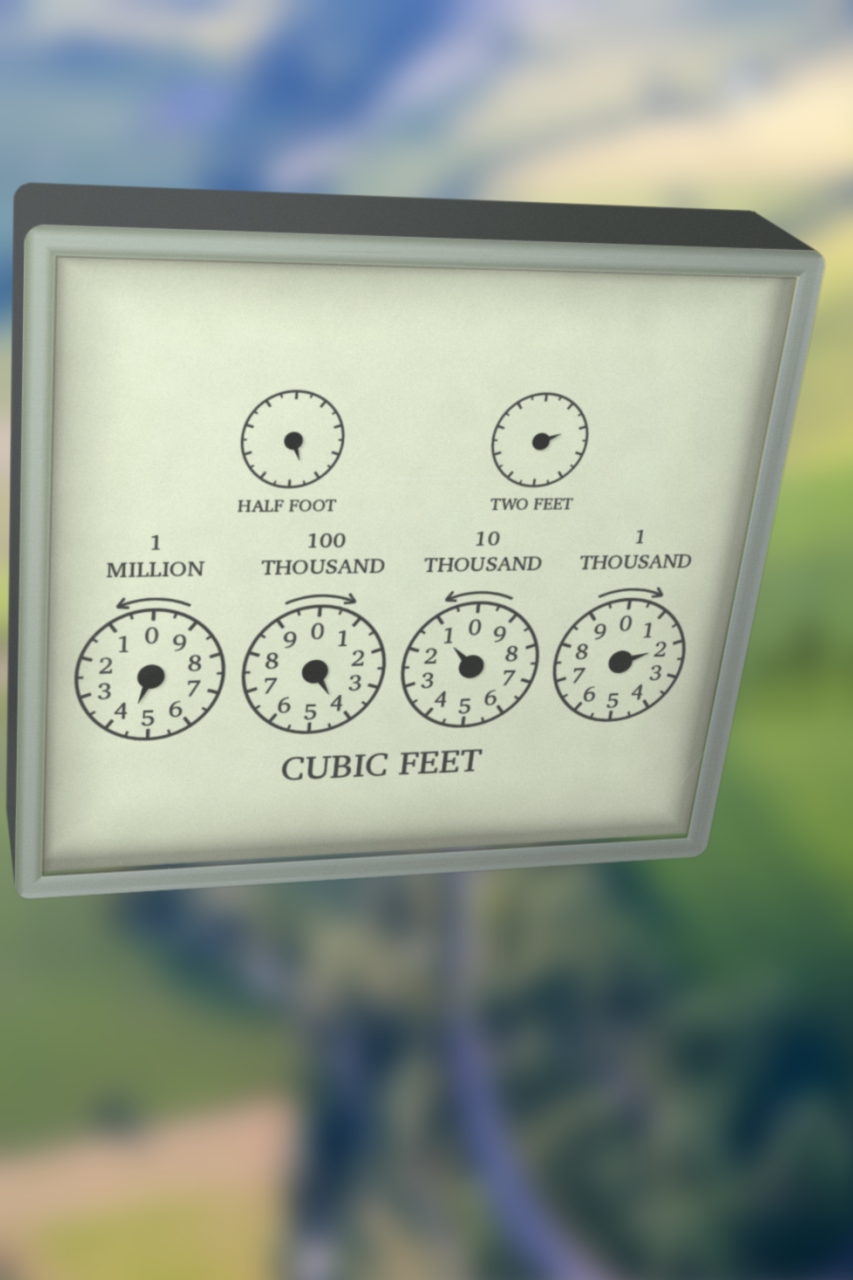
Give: 441200 ft³
